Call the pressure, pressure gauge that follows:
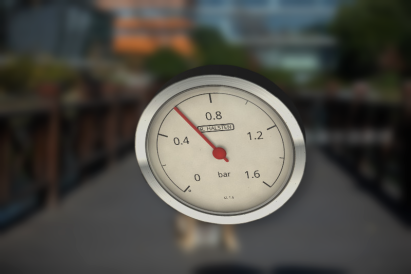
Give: 0.6 bar
